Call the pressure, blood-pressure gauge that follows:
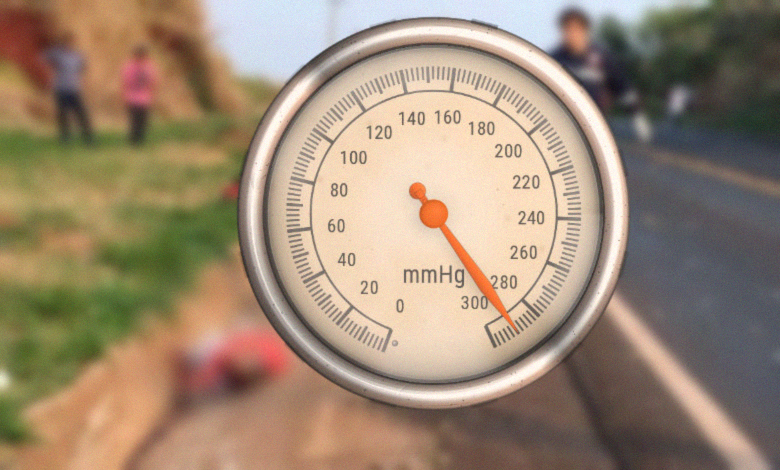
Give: 290 mmHg
